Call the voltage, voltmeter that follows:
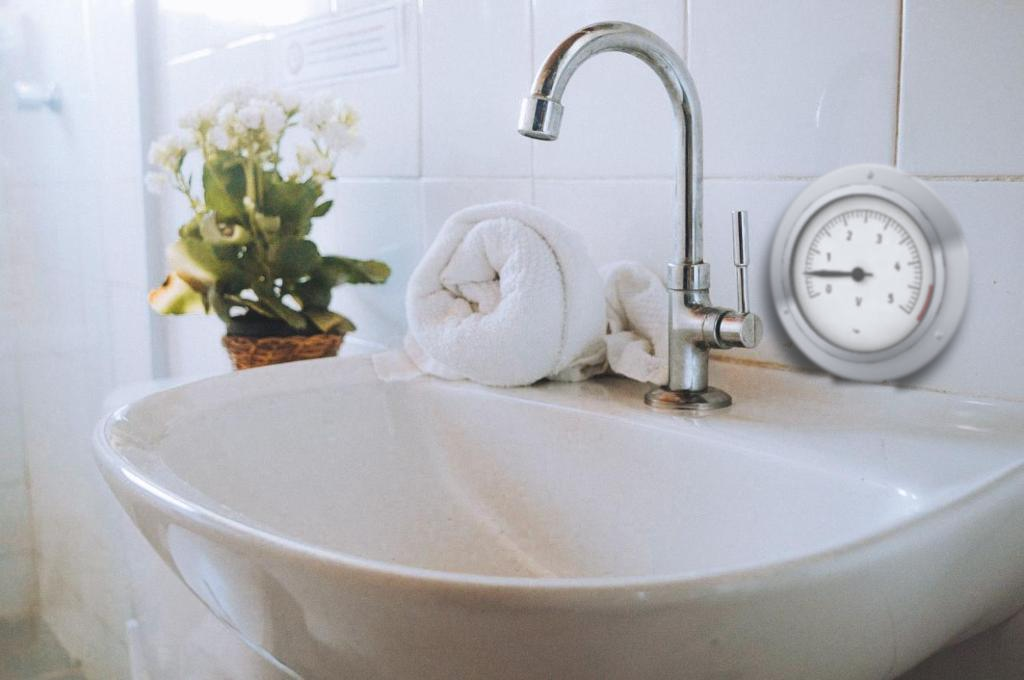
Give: 0.5 V
